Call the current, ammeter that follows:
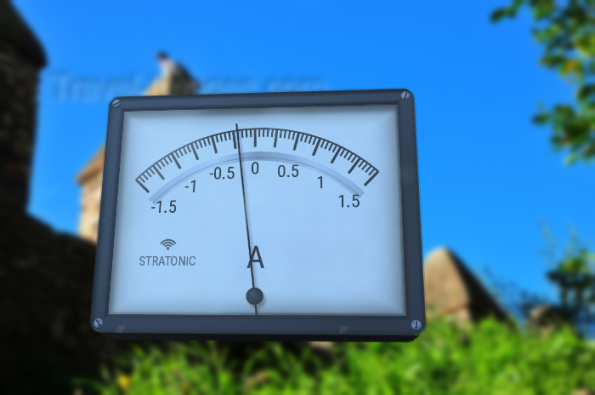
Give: -0.2 A
